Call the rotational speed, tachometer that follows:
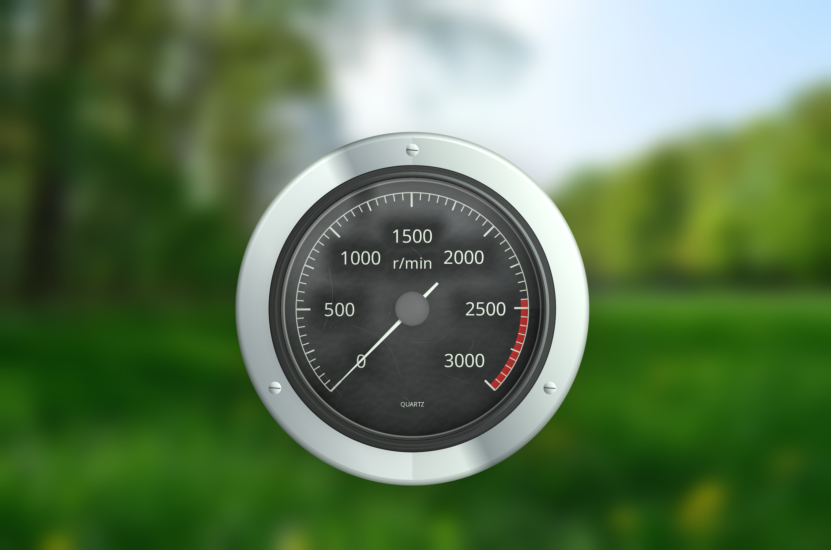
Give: 0 rpm
